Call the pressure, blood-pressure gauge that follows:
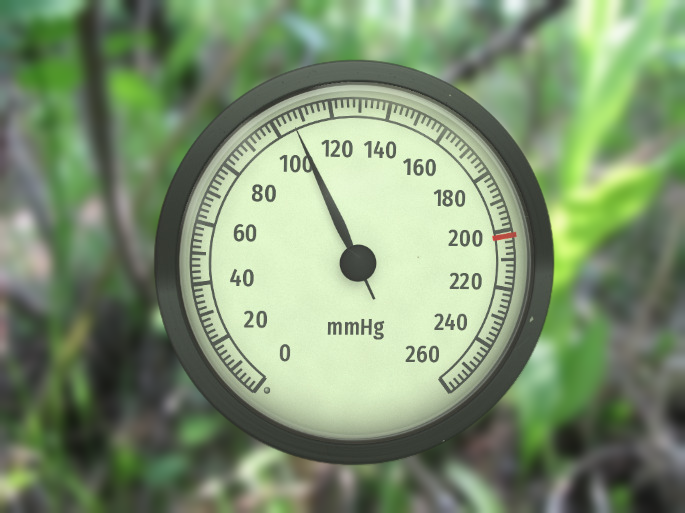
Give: 106 mmHg
